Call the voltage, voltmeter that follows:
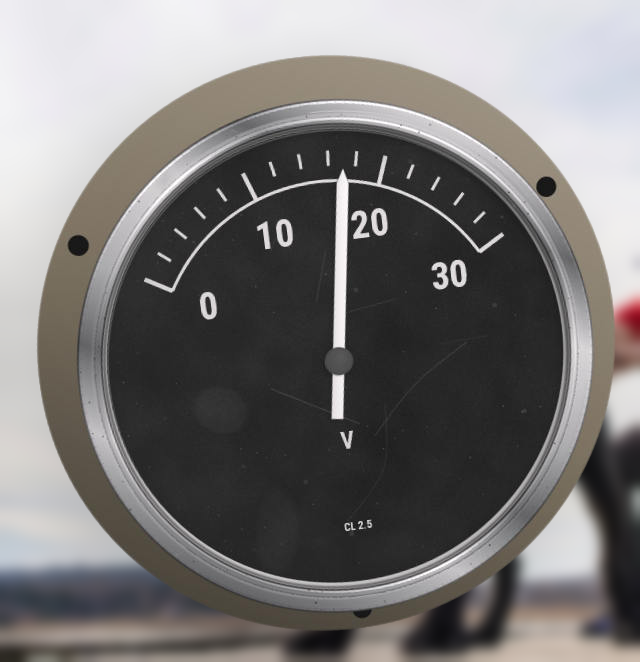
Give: 17 V
